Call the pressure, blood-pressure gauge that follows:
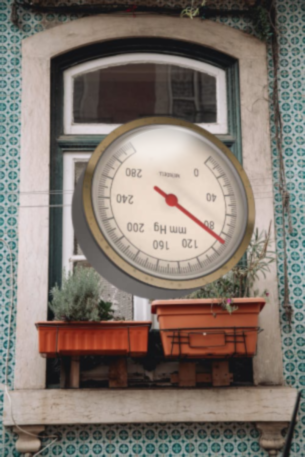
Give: 90 mmHg
